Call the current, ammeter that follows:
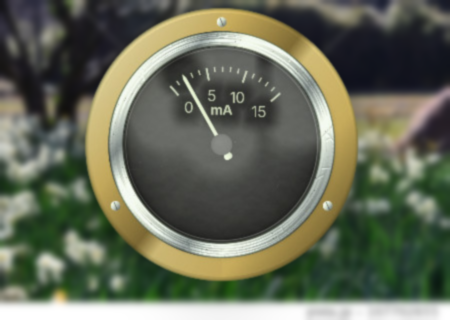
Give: 2 mA
